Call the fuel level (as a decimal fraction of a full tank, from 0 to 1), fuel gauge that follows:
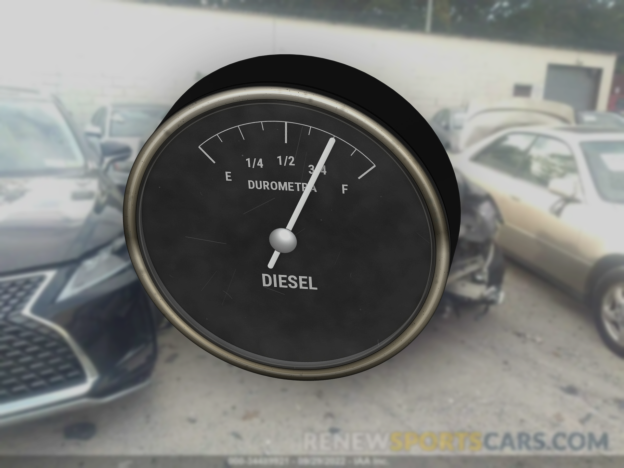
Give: 0.75
